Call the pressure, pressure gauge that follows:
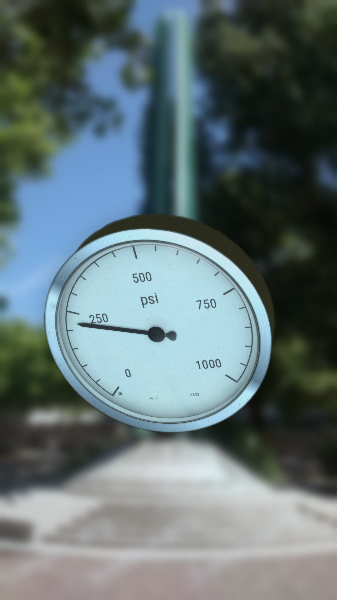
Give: 225 psi
